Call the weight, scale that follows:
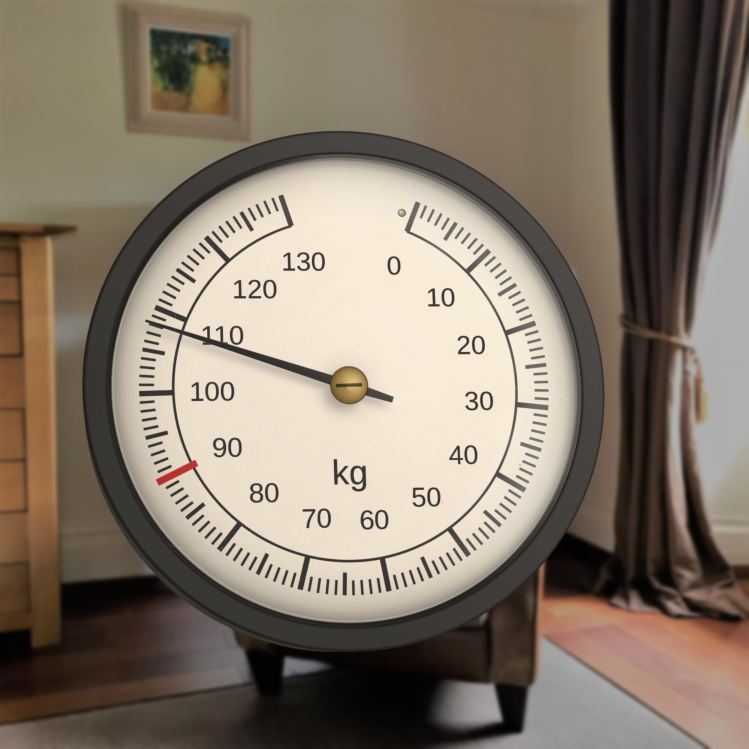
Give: 108 kg
